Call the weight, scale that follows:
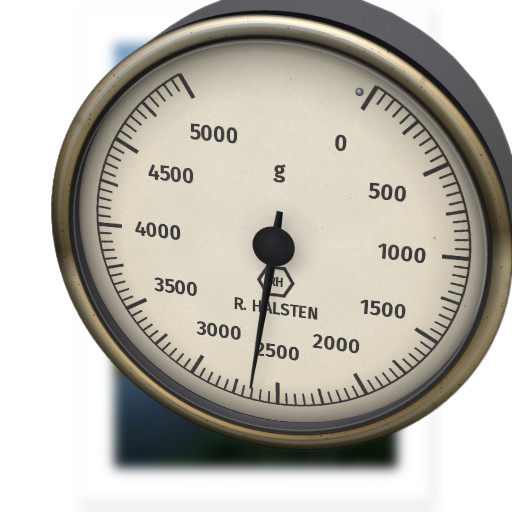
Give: 2650 g
